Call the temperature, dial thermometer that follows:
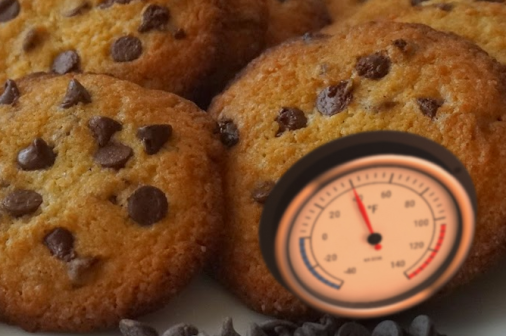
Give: 40 °F
